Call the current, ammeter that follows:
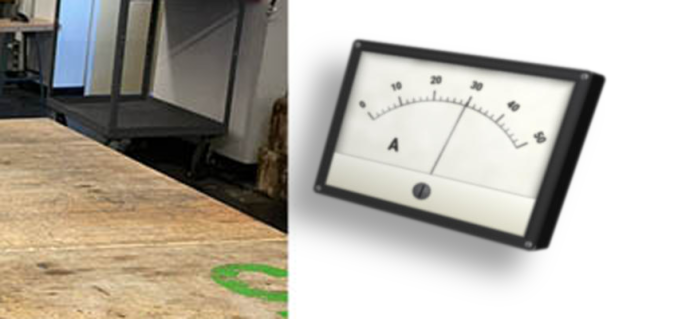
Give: 30 A
